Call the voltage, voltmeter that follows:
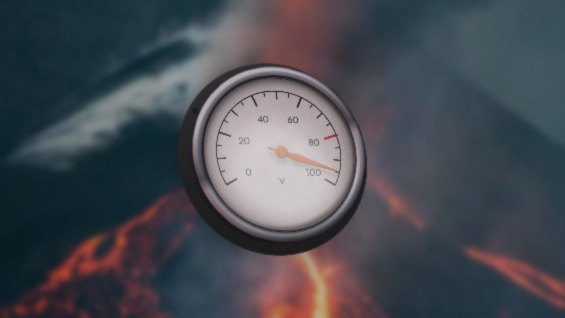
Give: 95 V
